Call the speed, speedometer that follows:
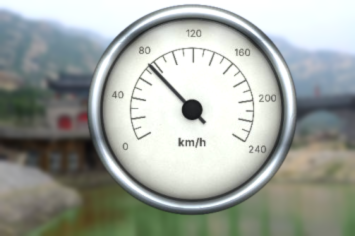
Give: 75 km/h
